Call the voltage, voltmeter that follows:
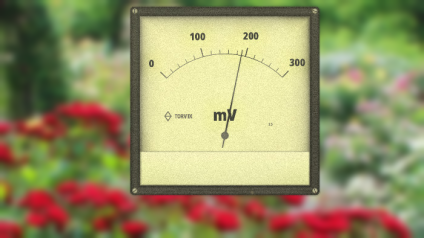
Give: 190 mV
